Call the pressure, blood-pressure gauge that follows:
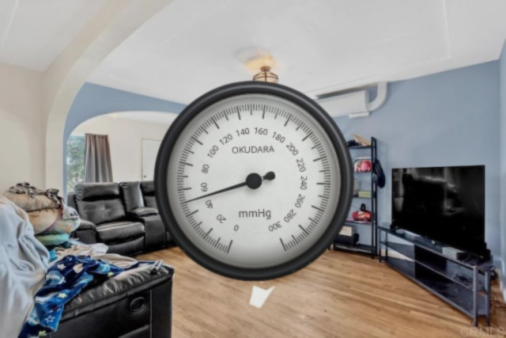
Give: 50 mmHg
